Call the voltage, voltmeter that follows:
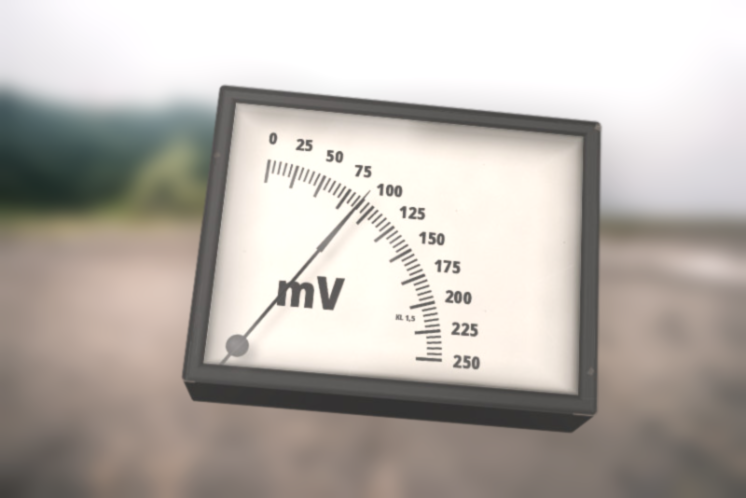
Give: 90 mV
